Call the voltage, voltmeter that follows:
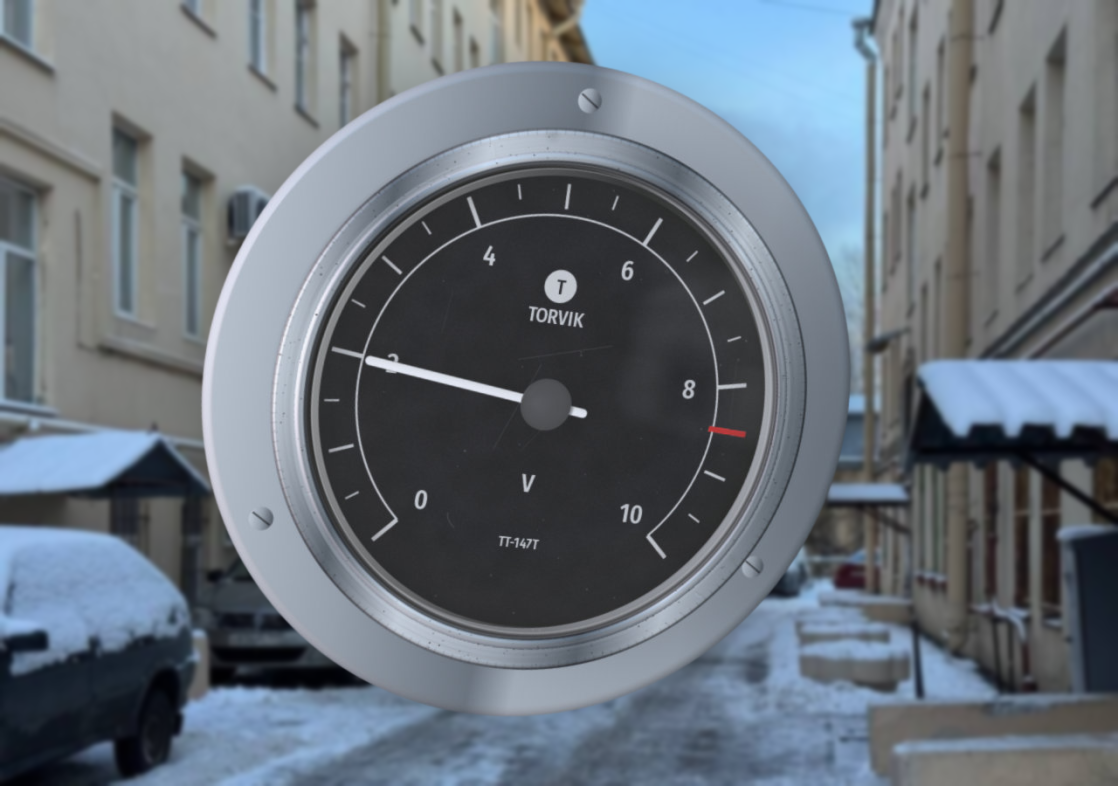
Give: 2 V
